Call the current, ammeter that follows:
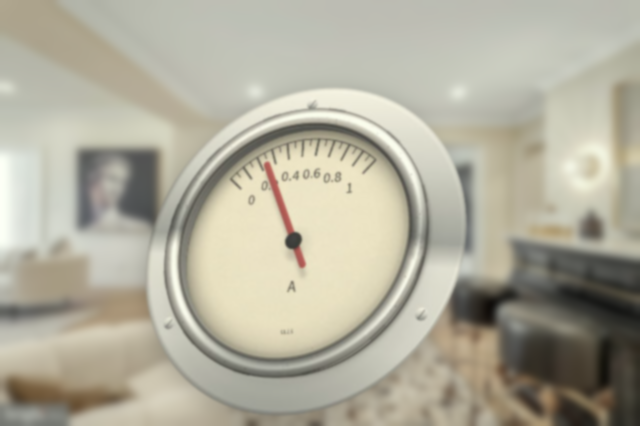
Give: 0.25 A
